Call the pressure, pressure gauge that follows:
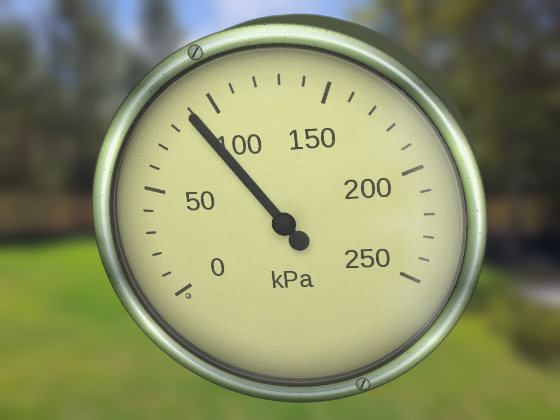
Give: 90 kPa
